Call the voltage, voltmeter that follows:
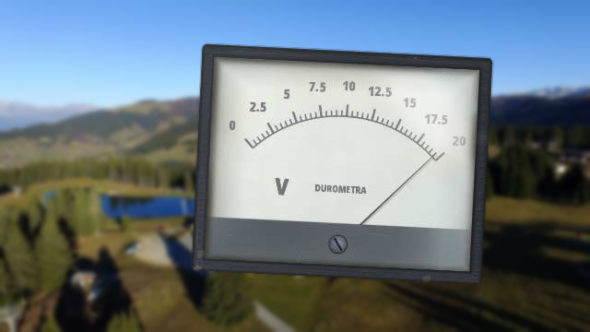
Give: 19.5 V
